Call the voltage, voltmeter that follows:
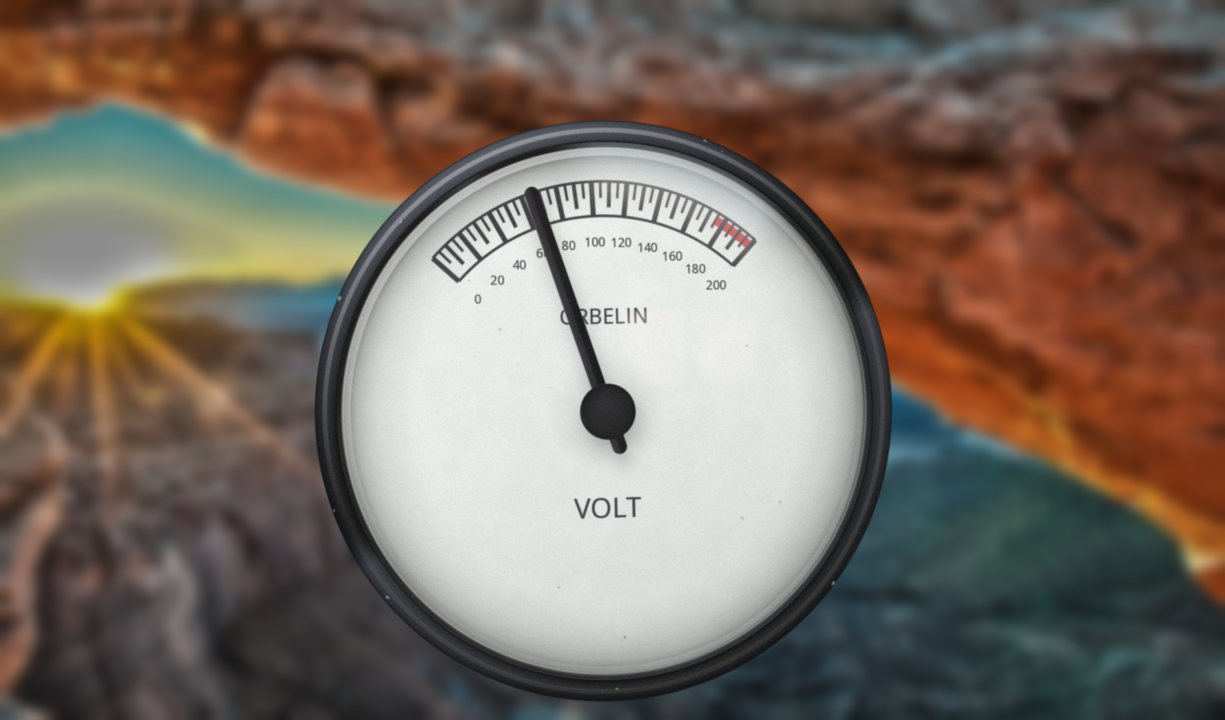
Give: 65 V
